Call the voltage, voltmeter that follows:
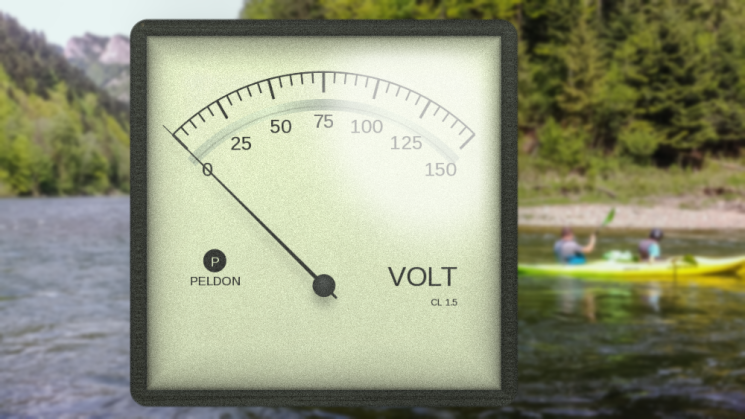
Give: 0 V
